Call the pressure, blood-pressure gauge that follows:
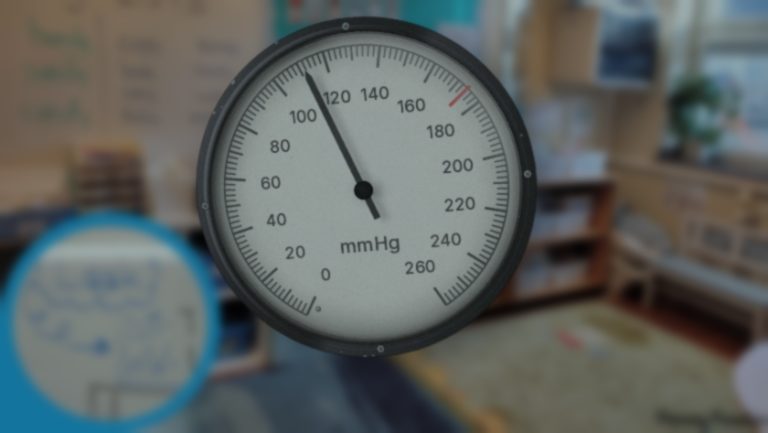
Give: 112 mmHg
